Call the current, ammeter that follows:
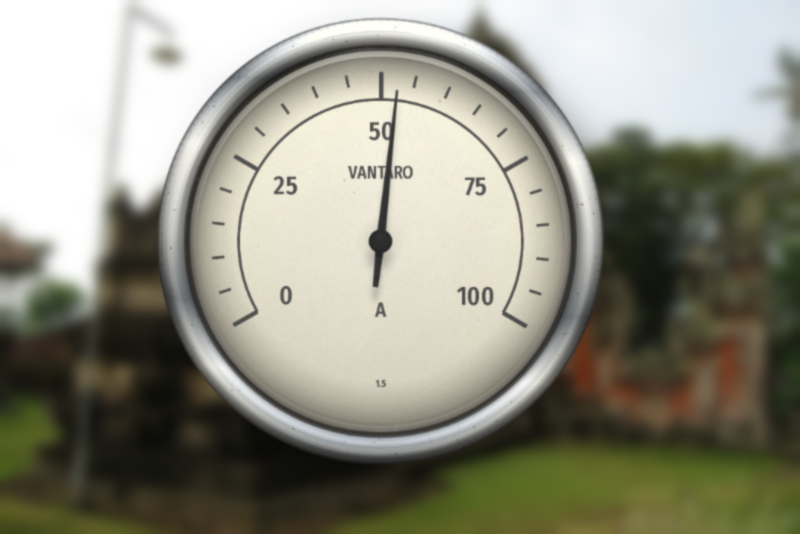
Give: 52.5 A
